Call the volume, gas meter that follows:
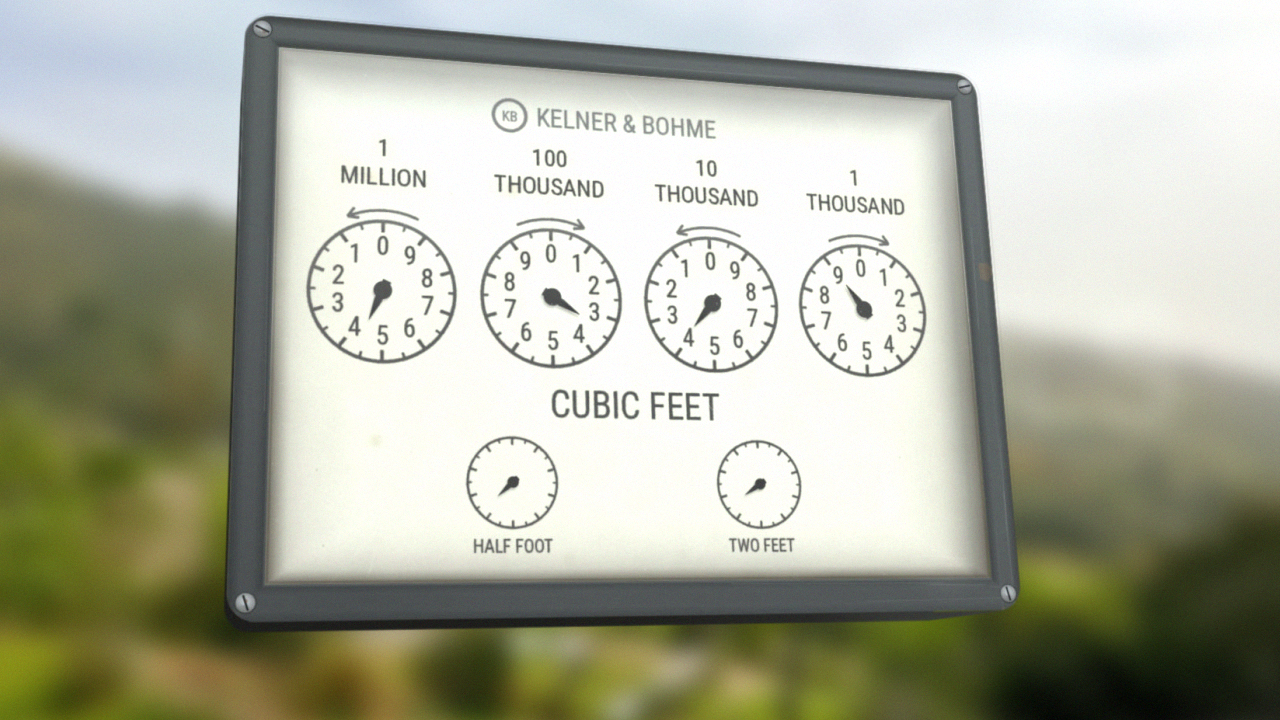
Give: 433900 ft³
